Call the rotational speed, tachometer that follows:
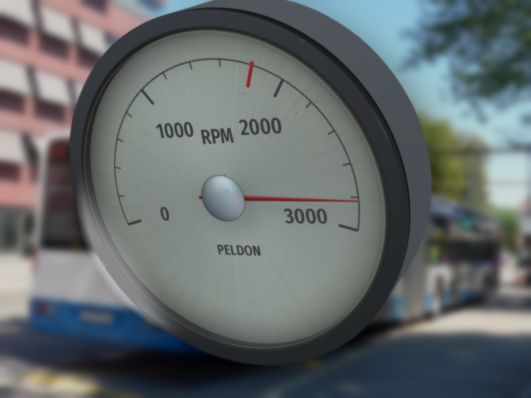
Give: 2800 rpm
